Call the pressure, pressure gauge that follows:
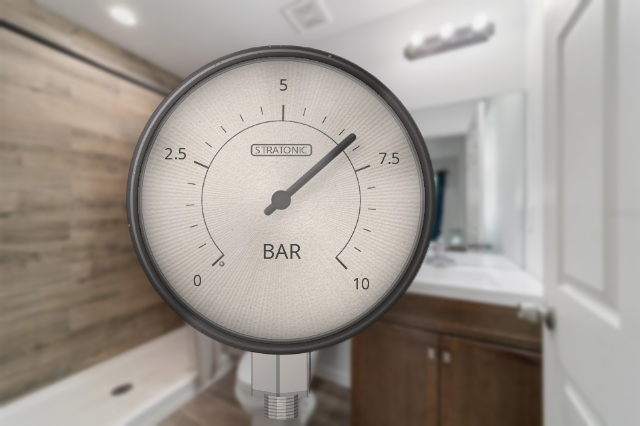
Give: 6.75 bar
